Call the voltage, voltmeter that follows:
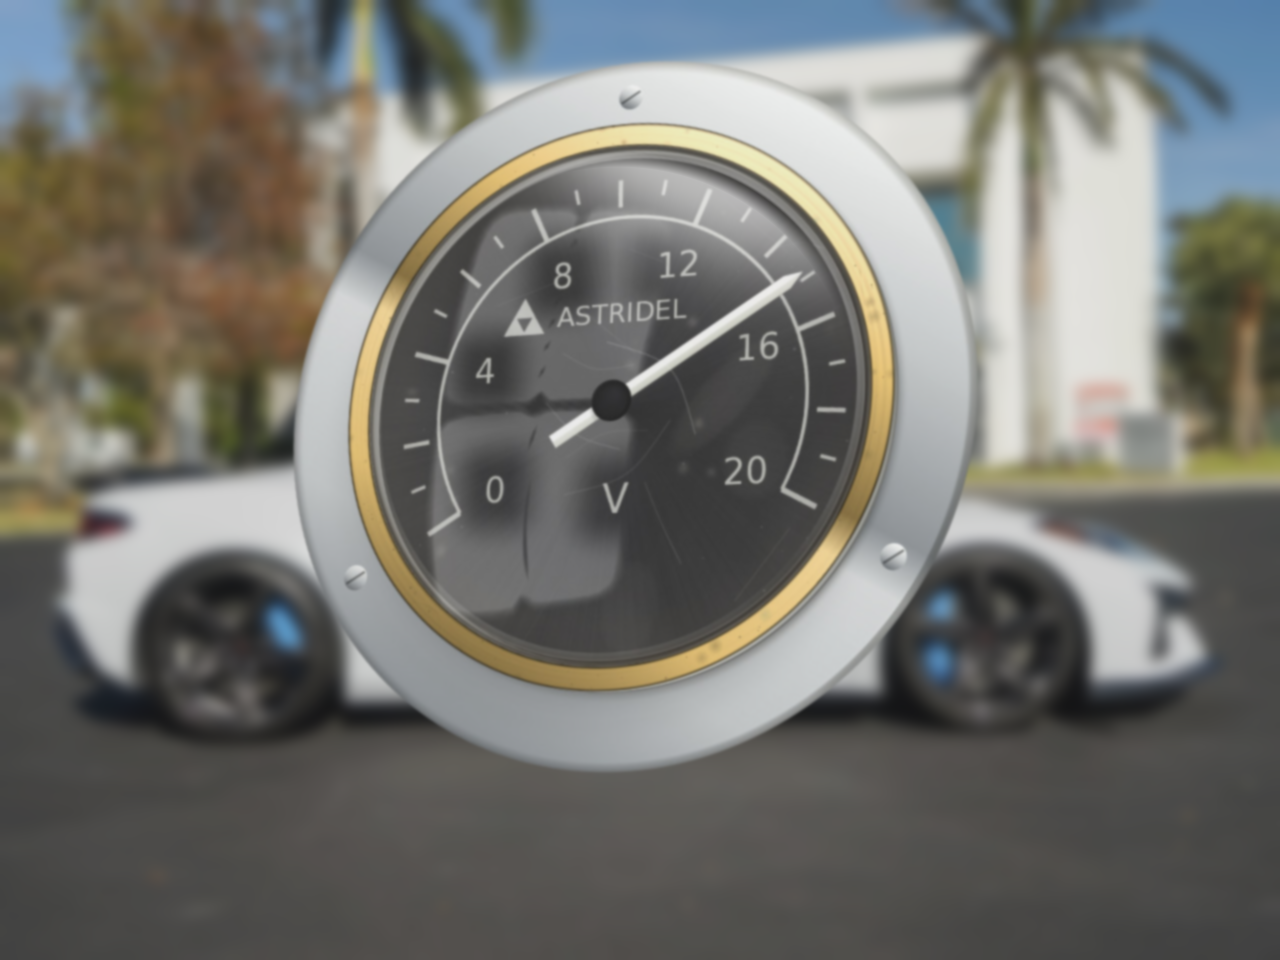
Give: 15 V
